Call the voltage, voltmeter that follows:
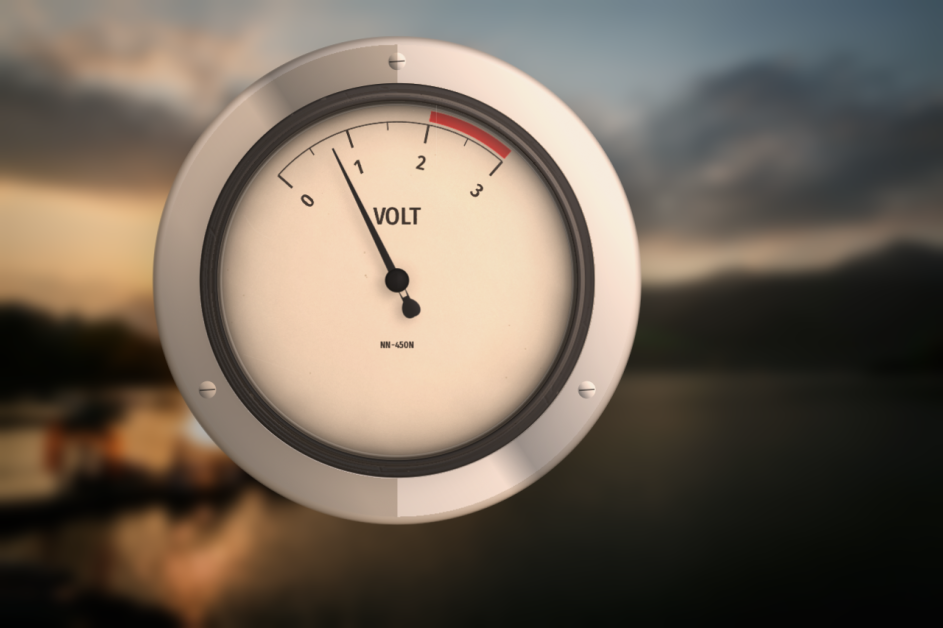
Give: 0.75 V
